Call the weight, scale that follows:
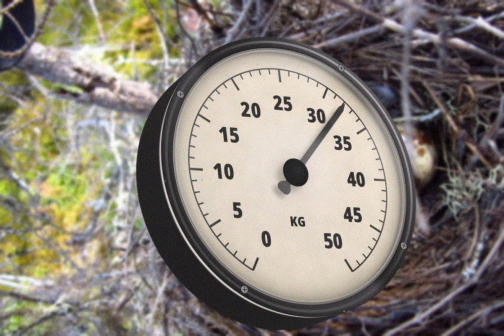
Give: 32 kg
